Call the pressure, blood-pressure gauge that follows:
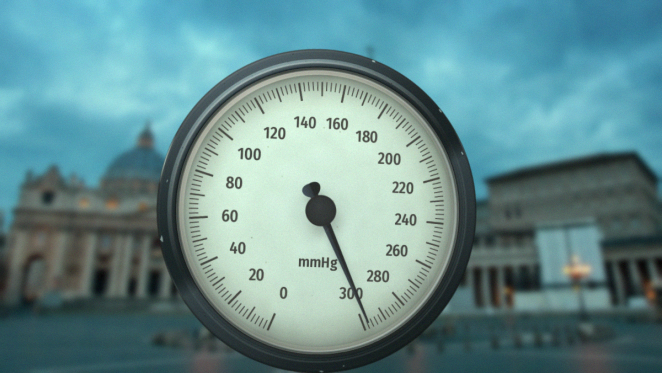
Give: 298 mmHg
